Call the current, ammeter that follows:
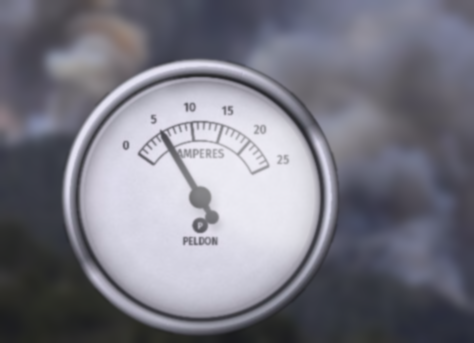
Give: 5 A
